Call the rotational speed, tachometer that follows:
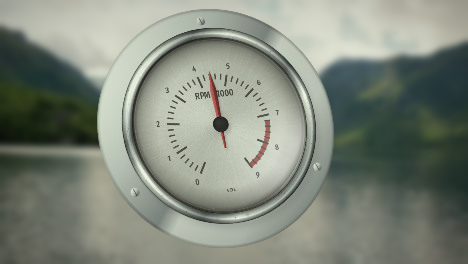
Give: 4400 rpm
